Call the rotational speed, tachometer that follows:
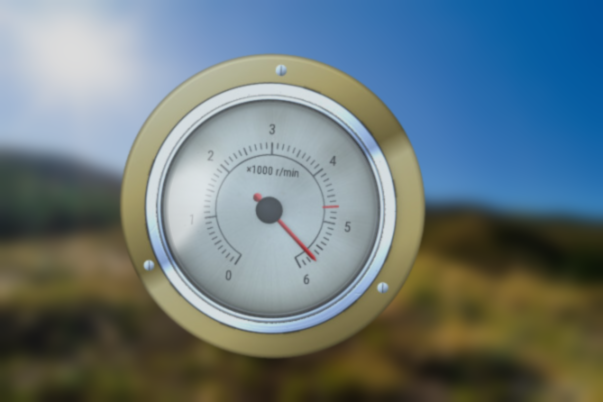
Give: 5700 rpm
